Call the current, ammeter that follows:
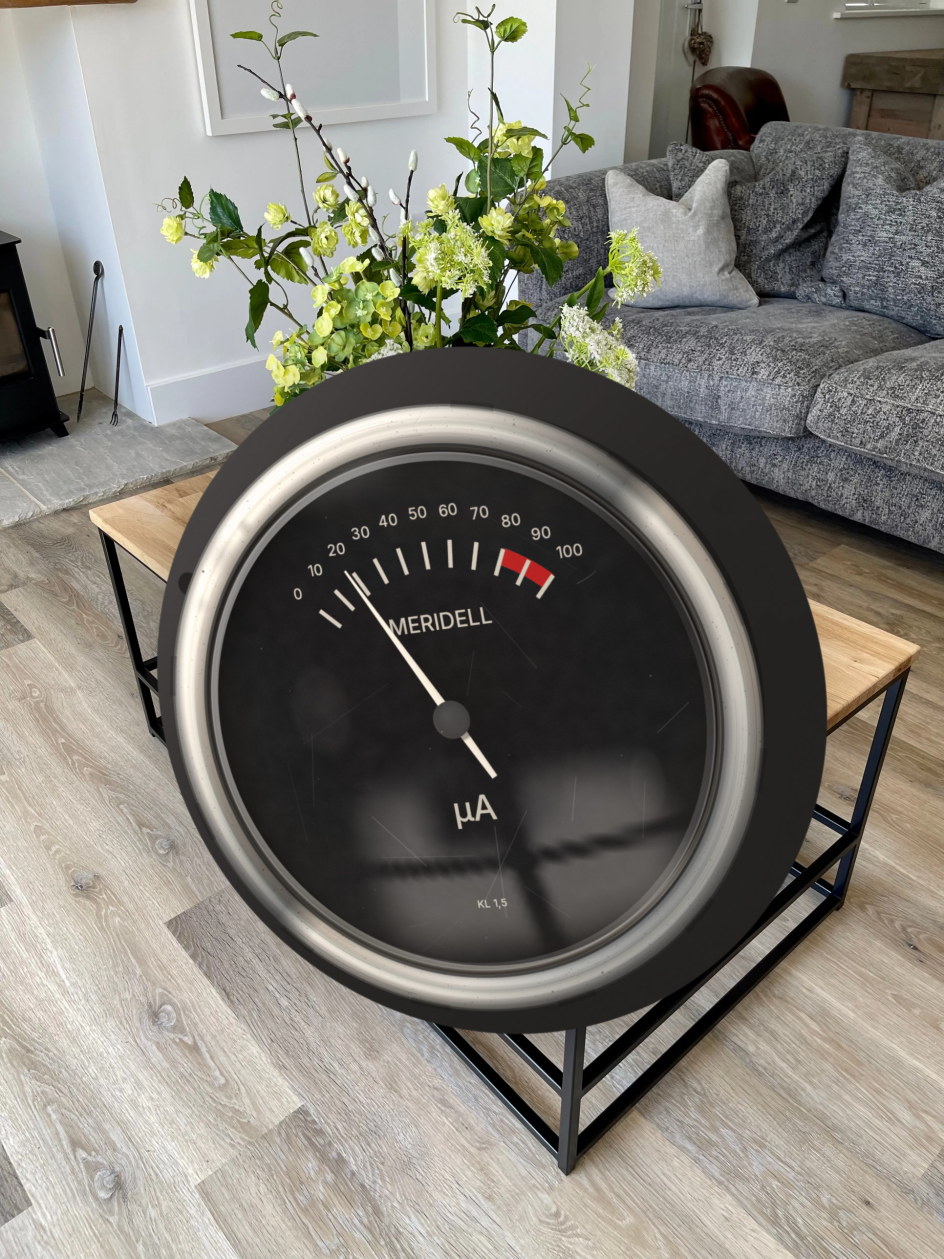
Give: 20 µA
